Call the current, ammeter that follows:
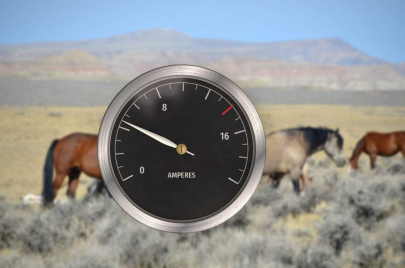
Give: 4.5 A
